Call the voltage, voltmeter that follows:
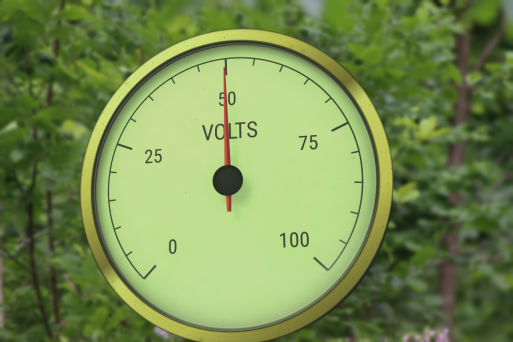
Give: 50 V
